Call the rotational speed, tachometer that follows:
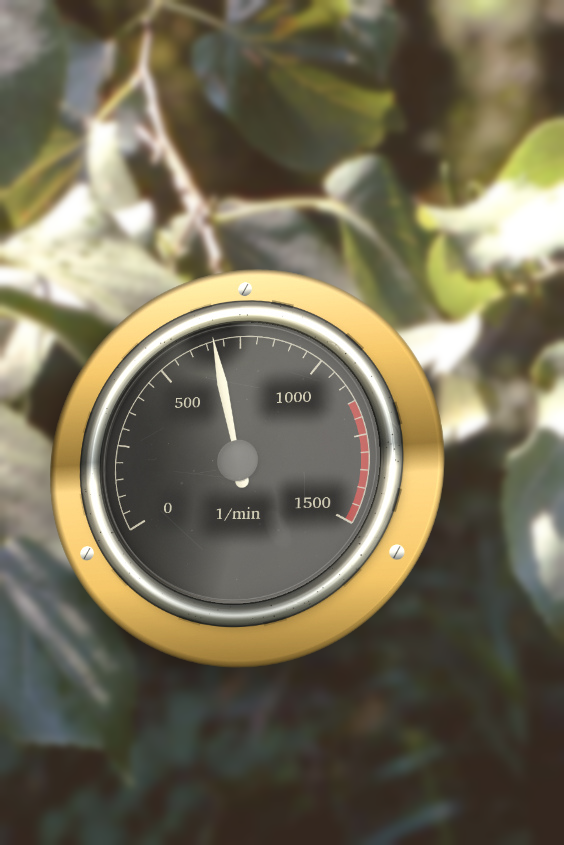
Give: 675 rpm
